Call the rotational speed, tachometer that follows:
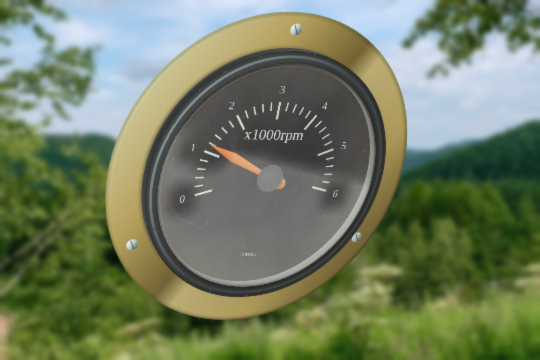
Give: 1200 rpm
